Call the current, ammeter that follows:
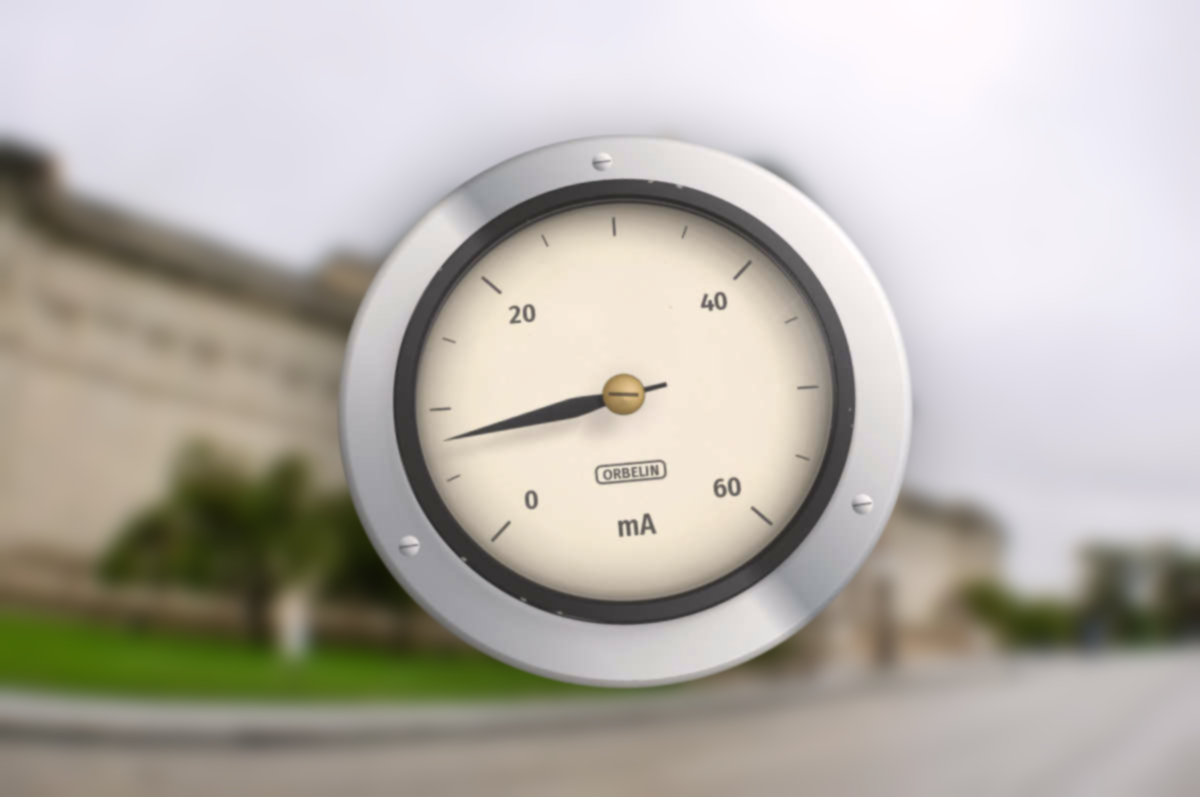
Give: 7.5 mA
